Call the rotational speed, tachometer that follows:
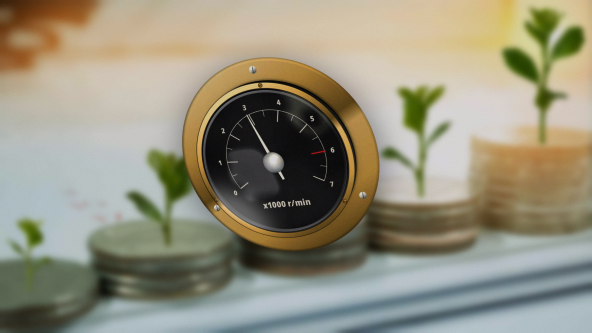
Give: 3000 rpm
